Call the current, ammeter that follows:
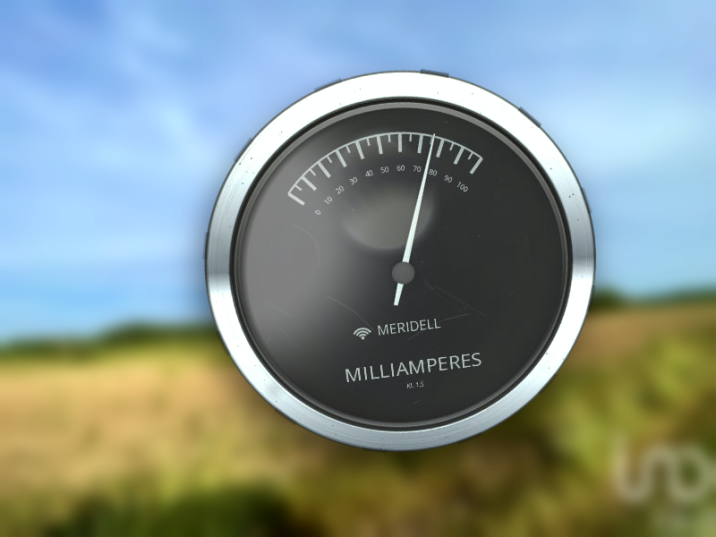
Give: 75 mA
